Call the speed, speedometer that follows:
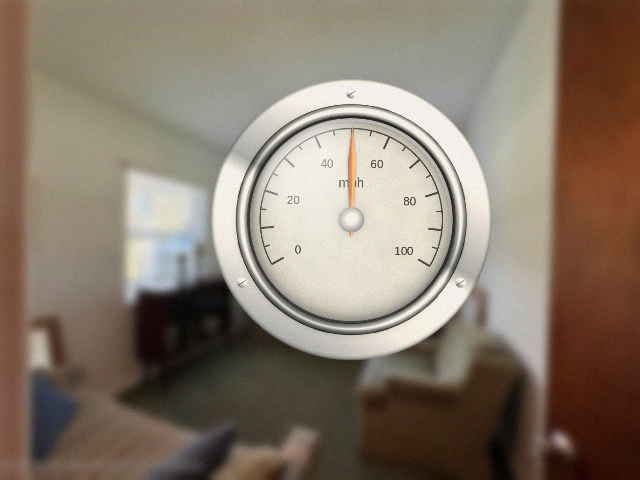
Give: 50 mph
